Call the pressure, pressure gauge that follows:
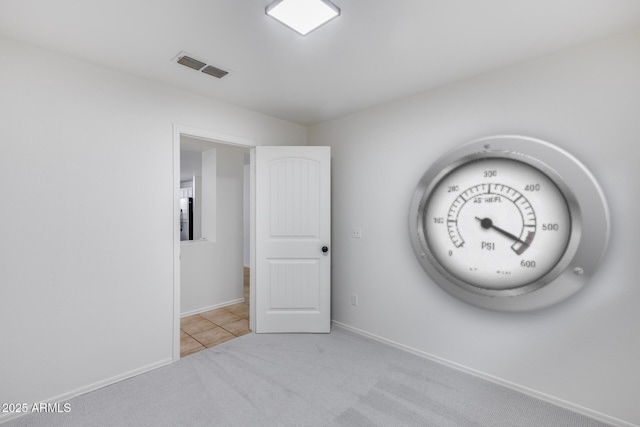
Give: 560 psi
